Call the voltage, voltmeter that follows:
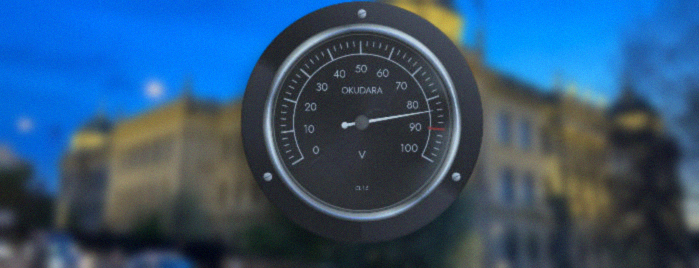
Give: 84 V
